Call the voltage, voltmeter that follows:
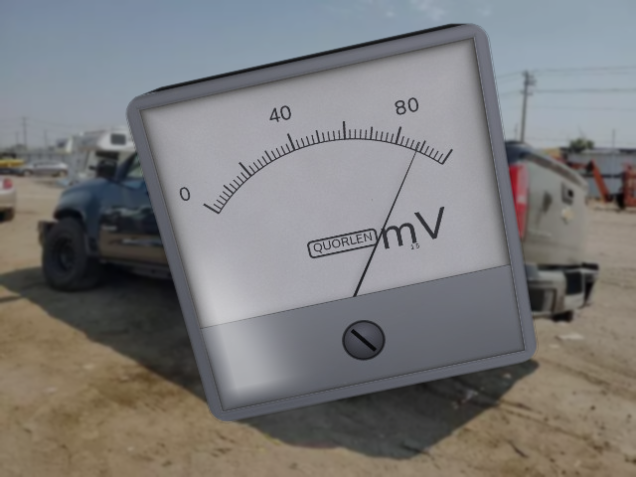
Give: 88 mV
